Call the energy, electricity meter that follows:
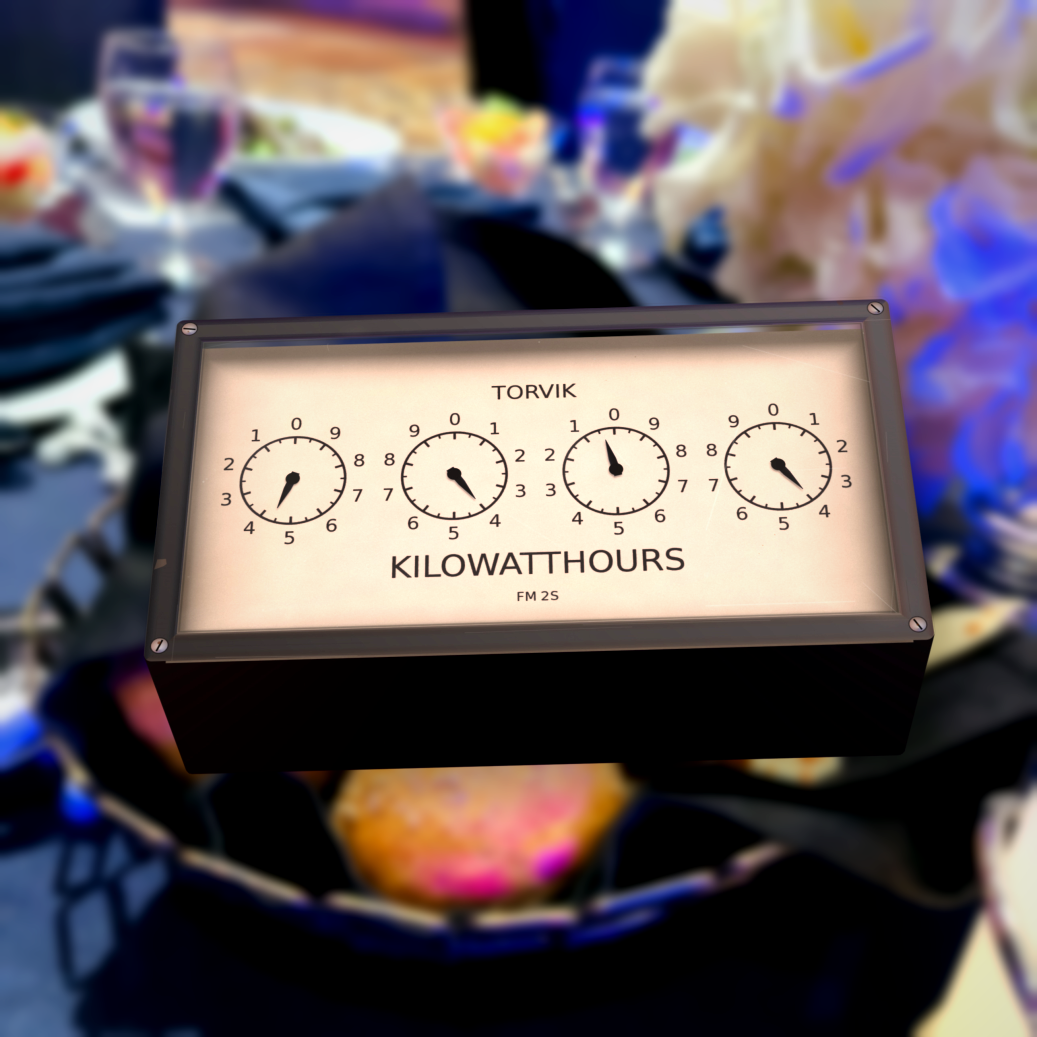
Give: 4404 kWh
